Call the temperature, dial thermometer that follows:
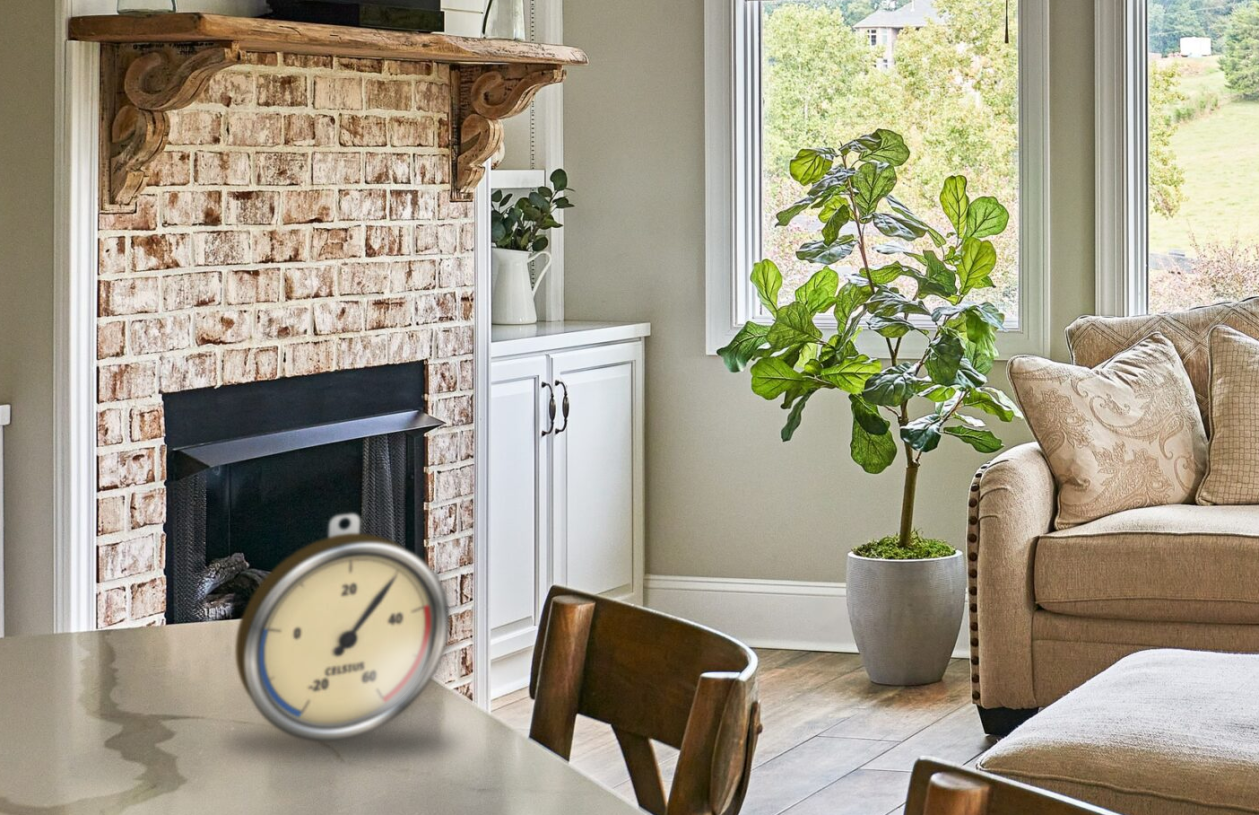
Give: 30 °C
